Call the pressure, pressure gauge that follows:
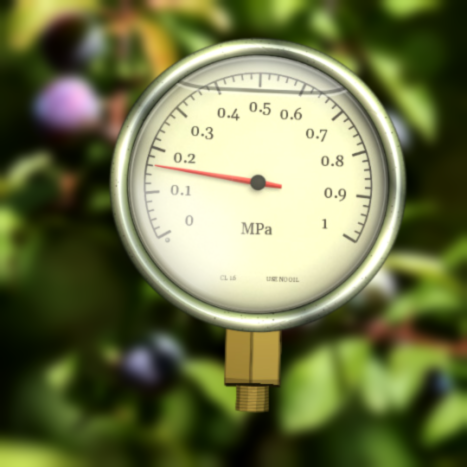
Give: 0.16 MPa
